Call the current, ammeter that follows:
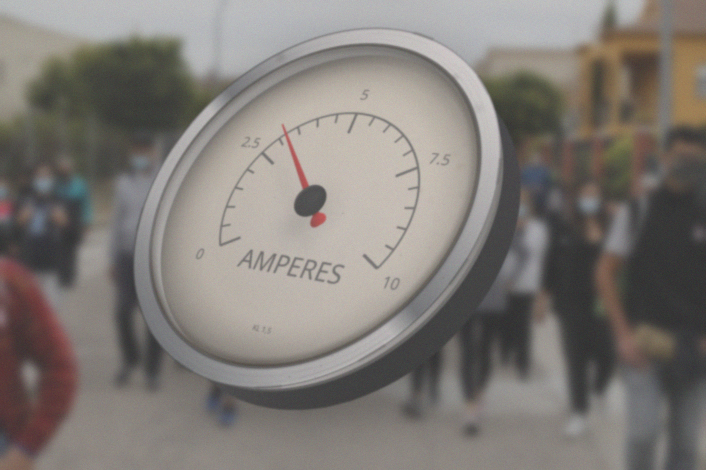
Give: 3.25 A
